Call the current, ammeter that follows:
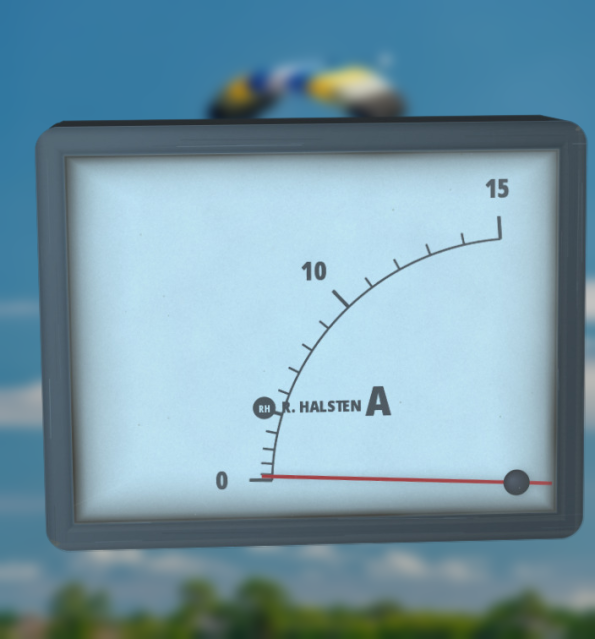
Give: 1 A
